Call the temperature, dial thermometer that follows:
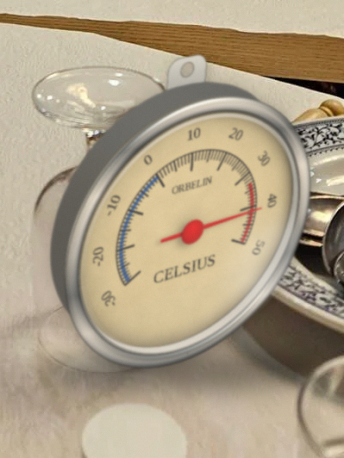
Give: 40 °C
